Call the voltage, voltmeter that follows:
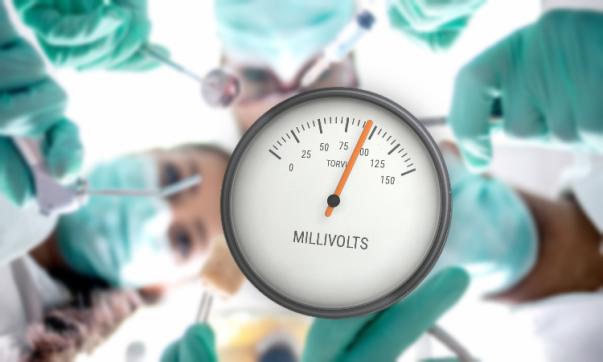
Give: 95 mV
